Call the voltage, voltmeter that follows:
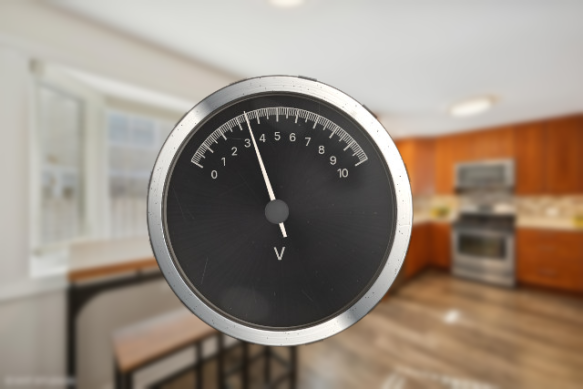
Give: 3.5 V
